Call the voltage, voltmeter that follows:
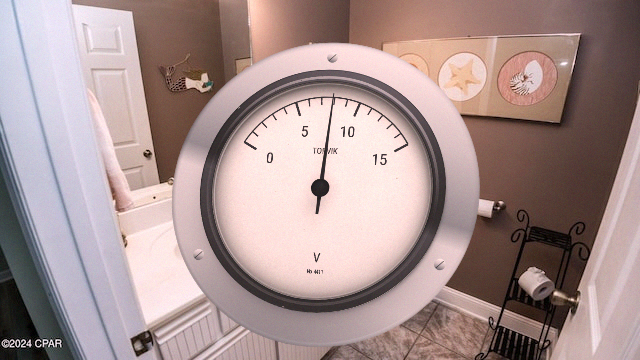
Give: 8 V
